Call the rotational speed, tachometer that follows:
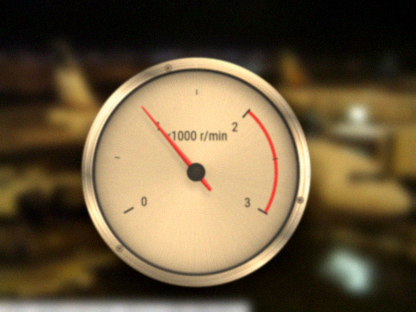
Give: 1000 rpm
